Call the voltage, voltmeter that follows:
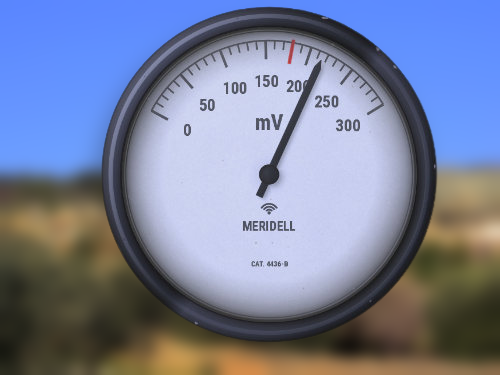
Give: 215 mV
